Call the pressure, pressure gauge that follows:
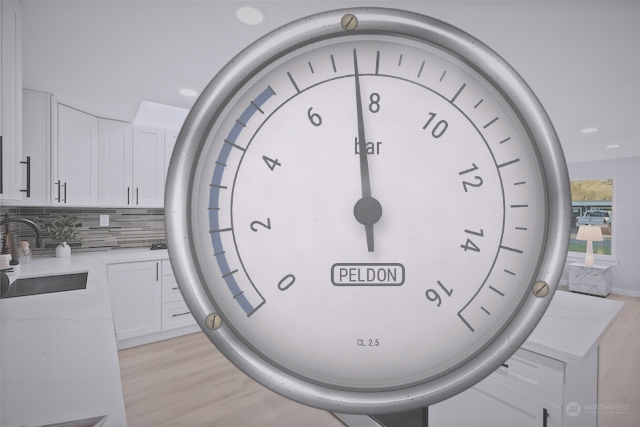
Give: 7.5 bar
